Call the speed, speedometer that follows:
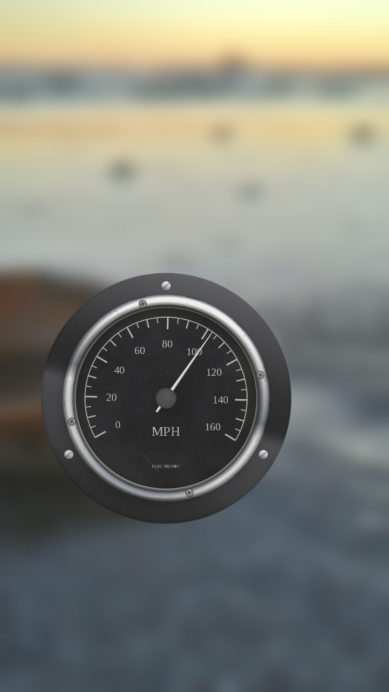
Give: 102.5 mph
